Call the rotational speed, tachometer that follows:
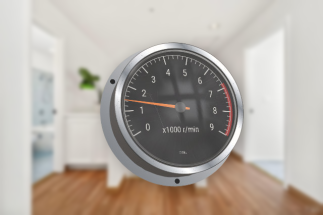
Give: 1400 rpm
